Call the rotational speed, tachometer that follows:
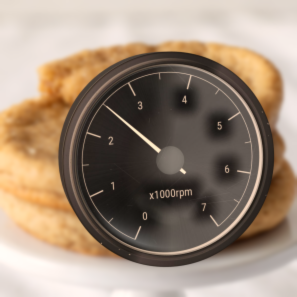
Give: 2500 rpm
